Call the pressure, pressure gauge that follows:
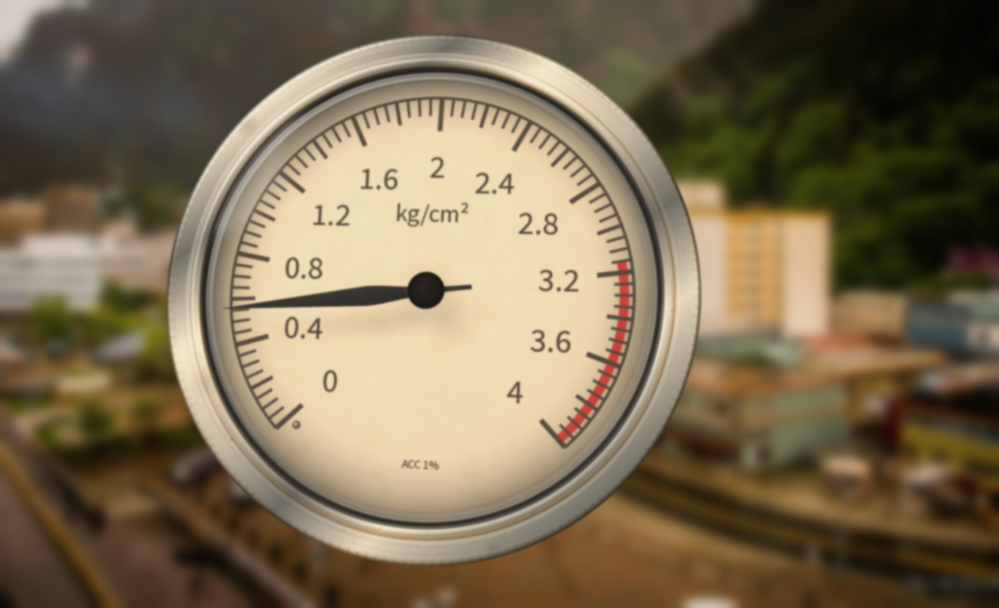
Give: 0.55 kg/cm²
